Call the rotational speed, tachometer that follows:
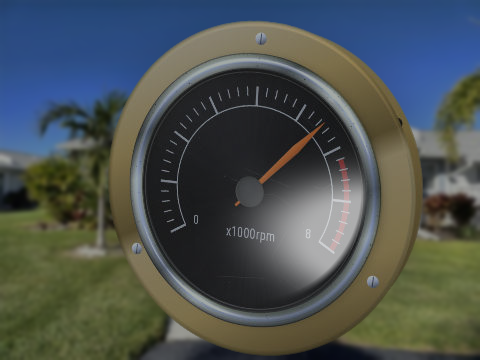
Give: 5500 rpm
